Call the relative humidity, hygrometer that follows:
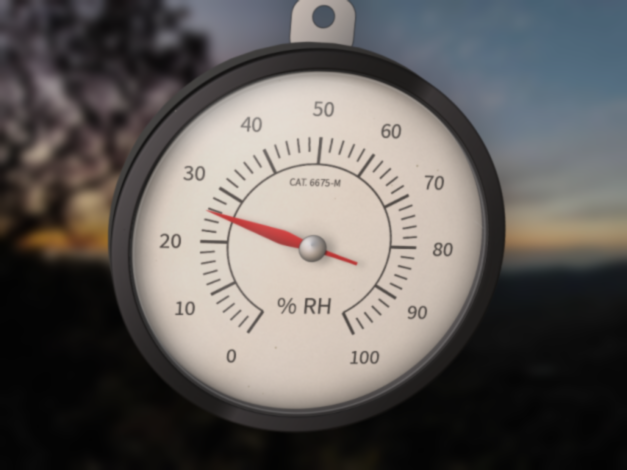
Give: 26 %
